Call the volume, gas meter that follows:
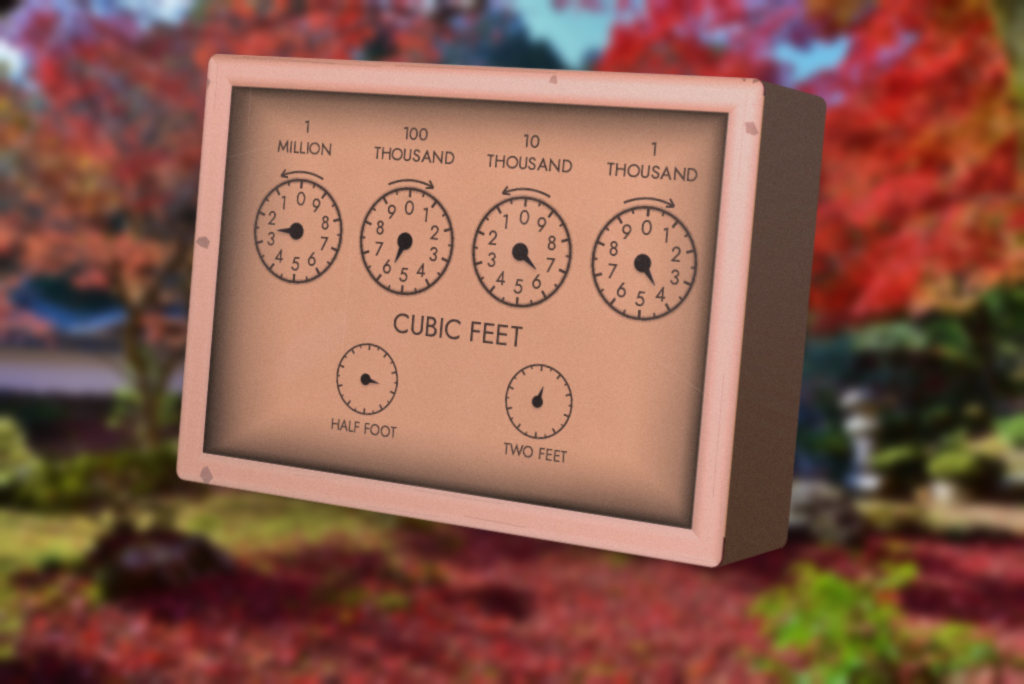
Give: 256400 ft³
